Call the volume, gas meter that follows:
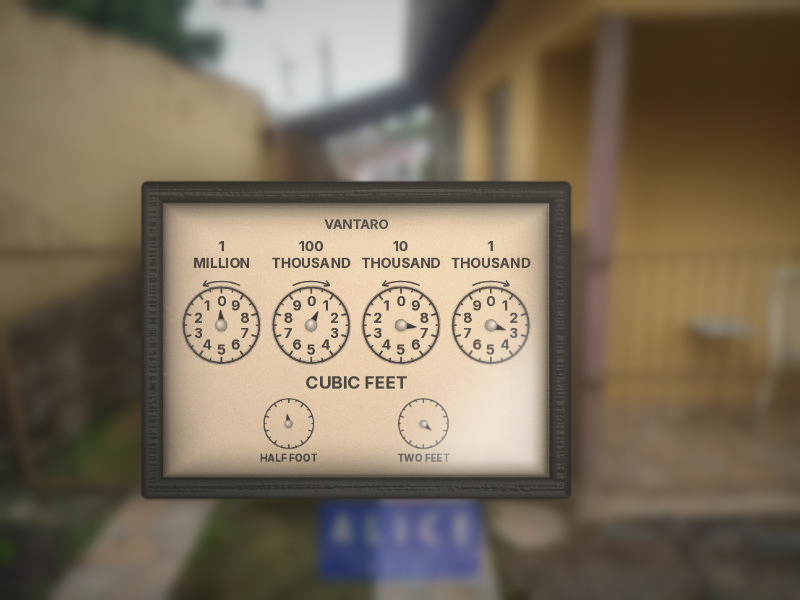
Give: 7300 ft³
